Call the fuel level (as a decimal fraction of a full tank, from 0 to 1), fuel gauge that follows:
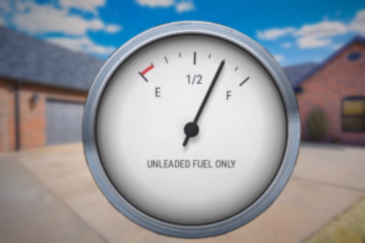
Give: 0.75
